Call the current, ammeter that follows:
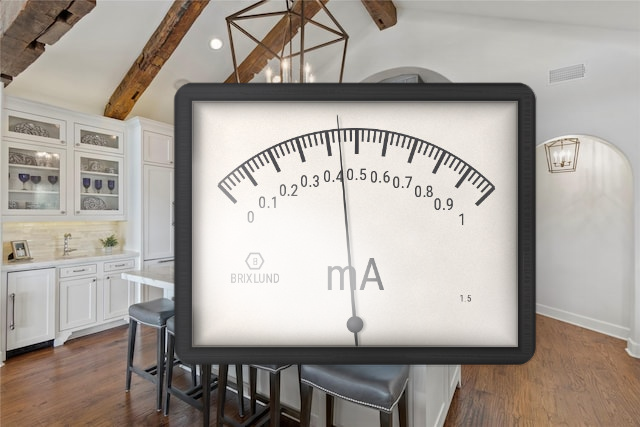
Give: 0.44 mA
